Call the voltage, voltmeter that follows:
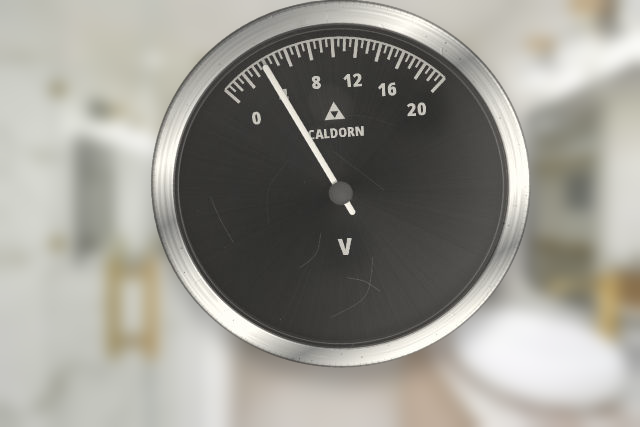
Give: 4 V
